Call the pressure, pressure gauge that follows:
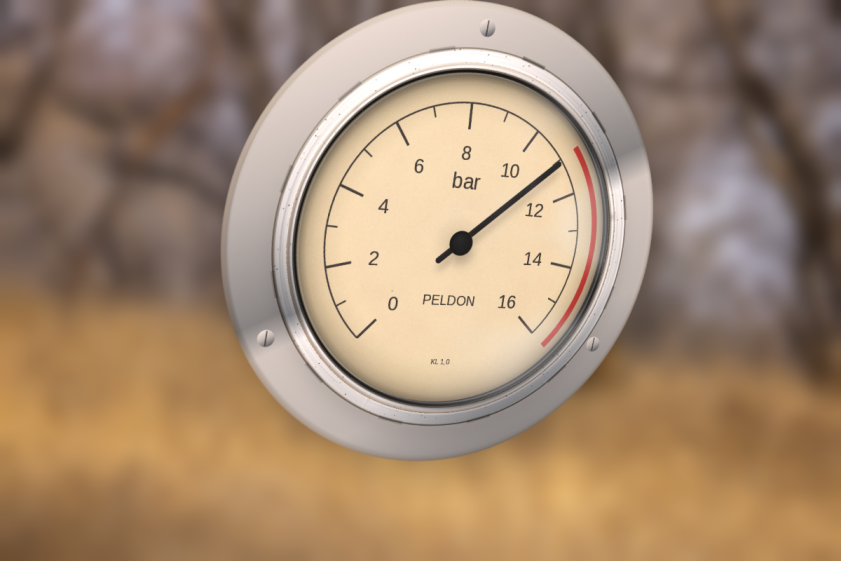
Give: 11 bar
